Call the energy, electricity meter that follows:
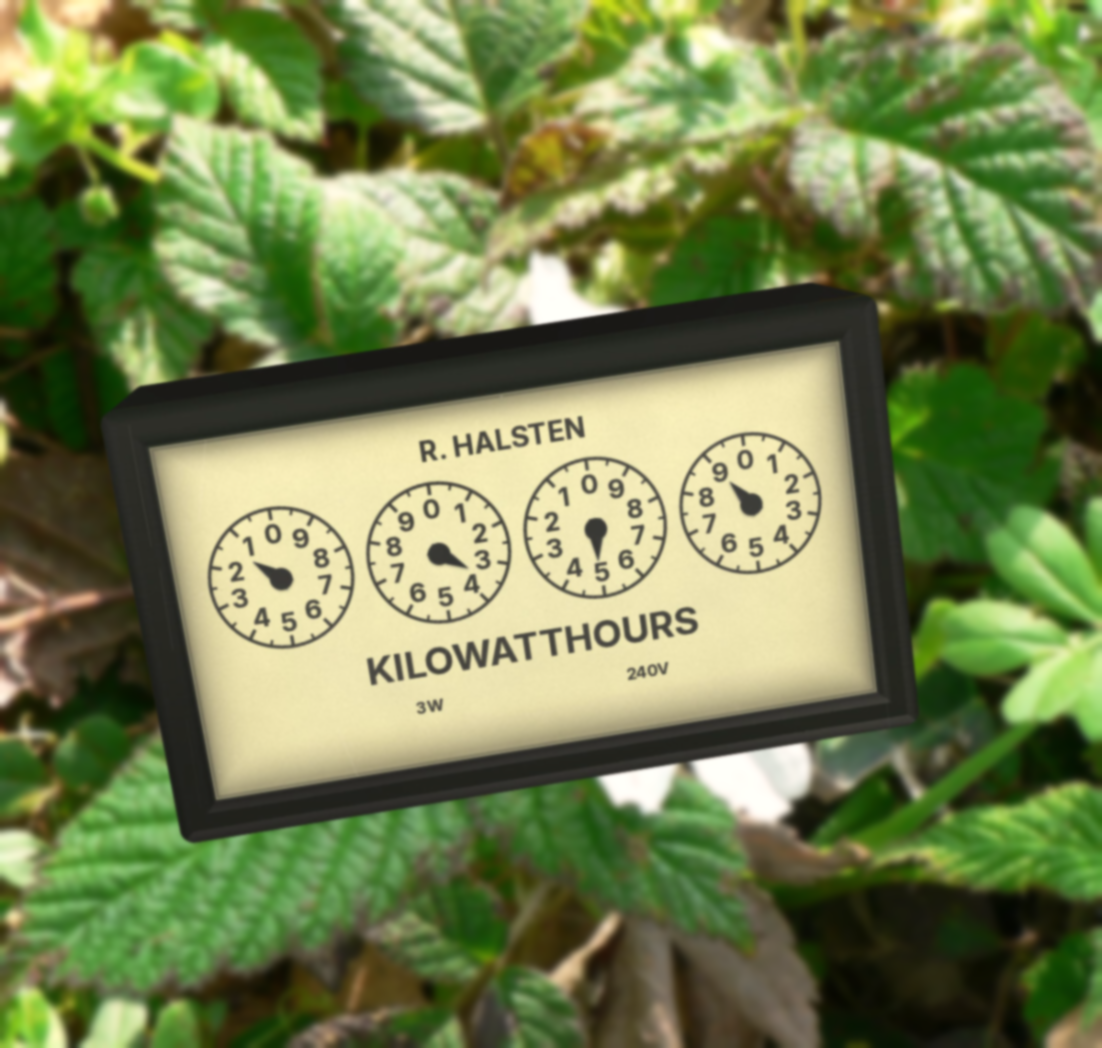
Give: 1349 kWh
